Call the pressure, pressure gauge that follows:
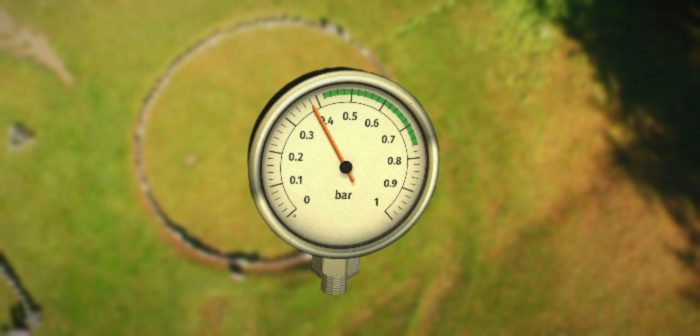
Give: 0.38 bar
